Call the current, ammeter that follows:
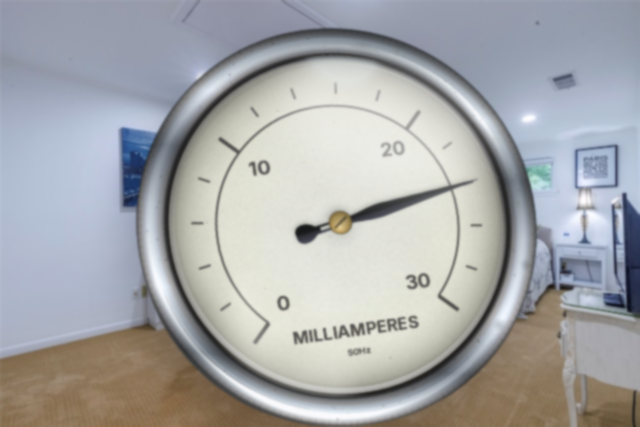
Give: 24 mA
